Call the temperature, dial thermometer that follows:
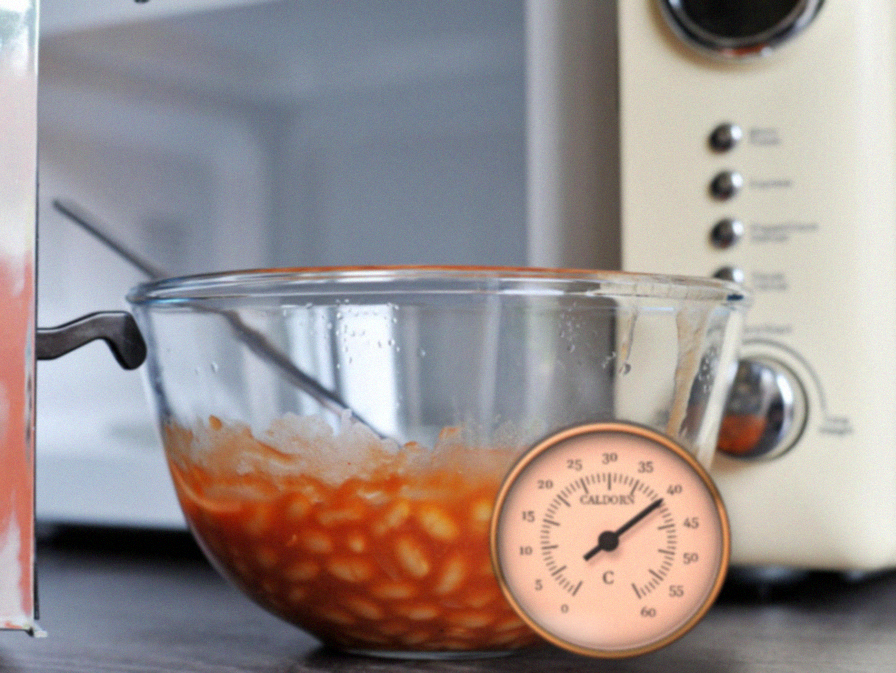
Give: 40 °C
